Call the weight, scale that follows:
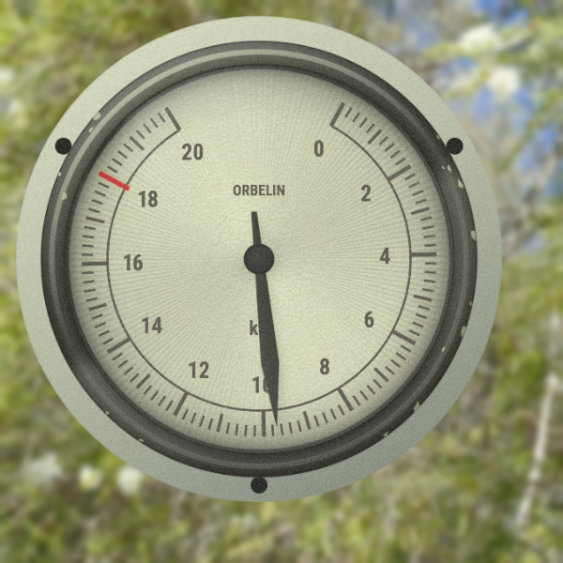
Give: 9.7 kg
